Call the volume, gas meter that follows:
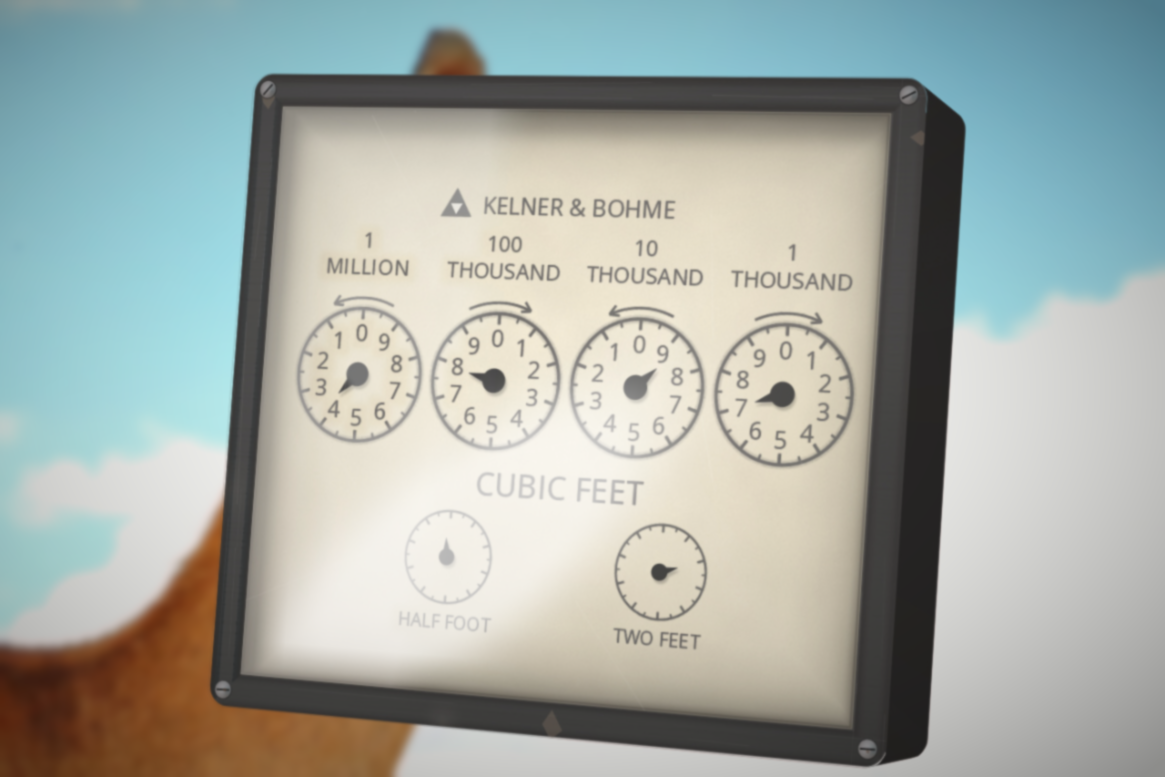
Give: 378700 ft³
